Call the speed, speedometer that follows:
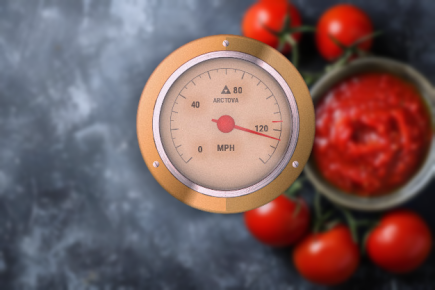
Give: 125 mph
